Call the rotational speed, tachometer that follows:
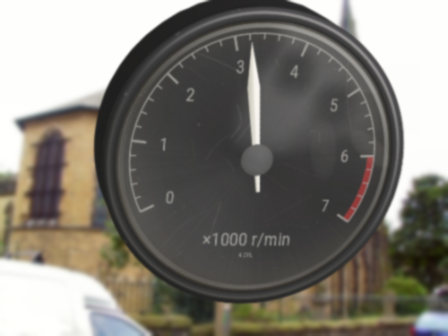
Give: 3200 rpm
